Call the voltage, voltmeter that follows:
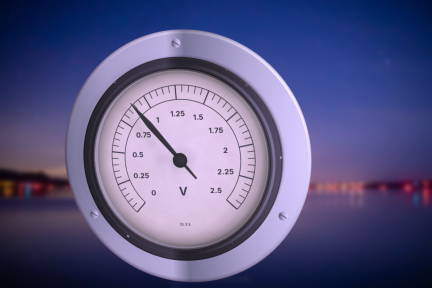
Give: 0.9 V
